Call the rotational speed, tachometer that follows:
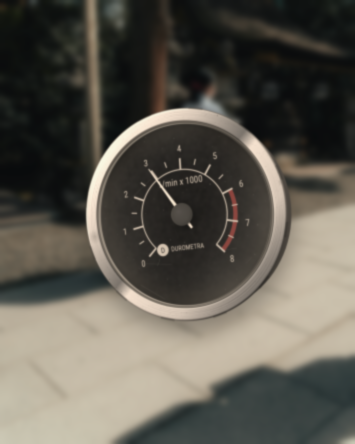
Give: 3000 rpm
